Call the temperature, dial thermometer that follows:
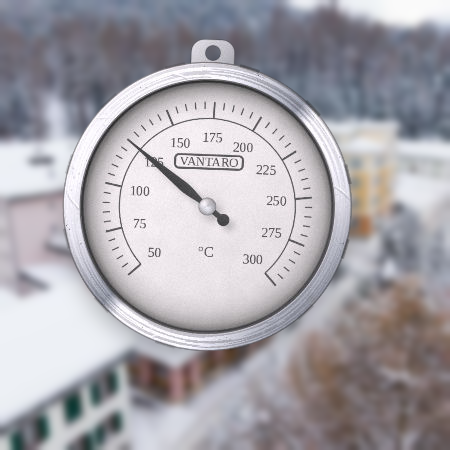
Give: 125 °C
